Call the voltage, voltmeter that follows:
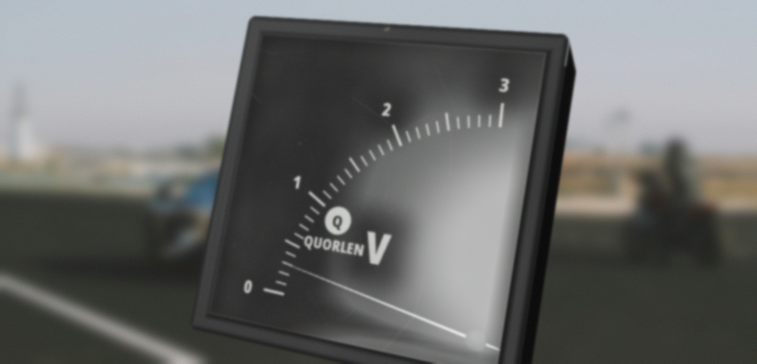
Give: 0.3 V
